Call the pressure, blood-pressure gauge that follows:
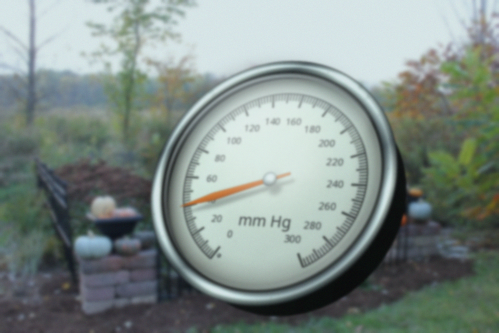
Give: 40 mmHg
